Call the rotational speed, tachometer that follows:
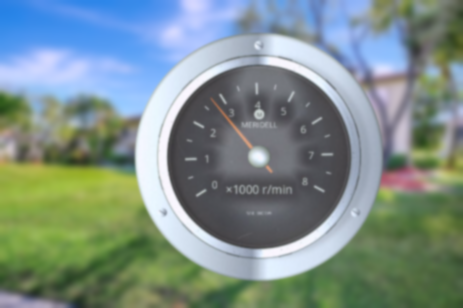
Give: 2750 rpm
